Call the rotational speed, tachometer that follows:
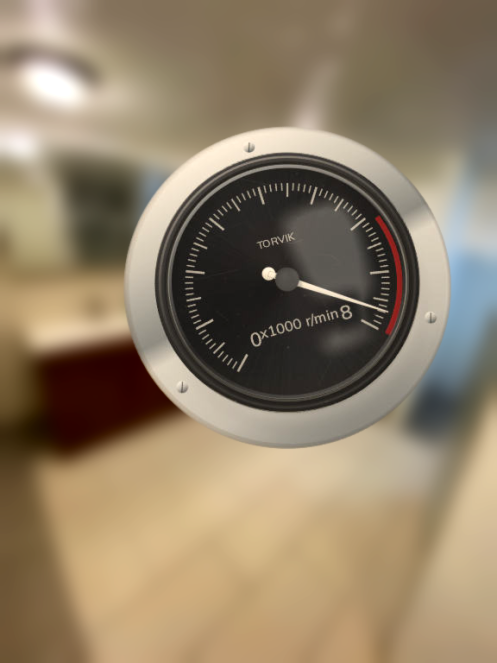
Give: 7700 rpm
